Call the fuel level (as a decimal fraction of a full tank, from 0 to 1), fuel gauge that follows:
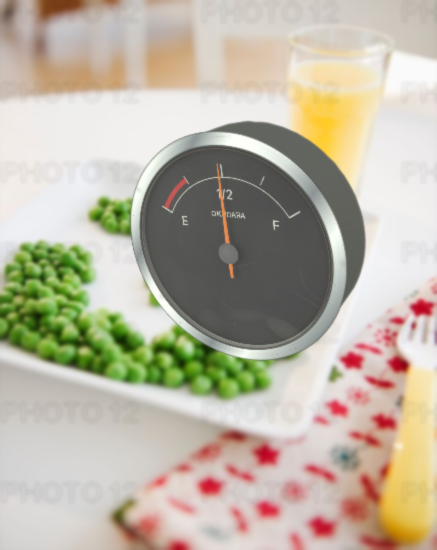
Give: 0.5
